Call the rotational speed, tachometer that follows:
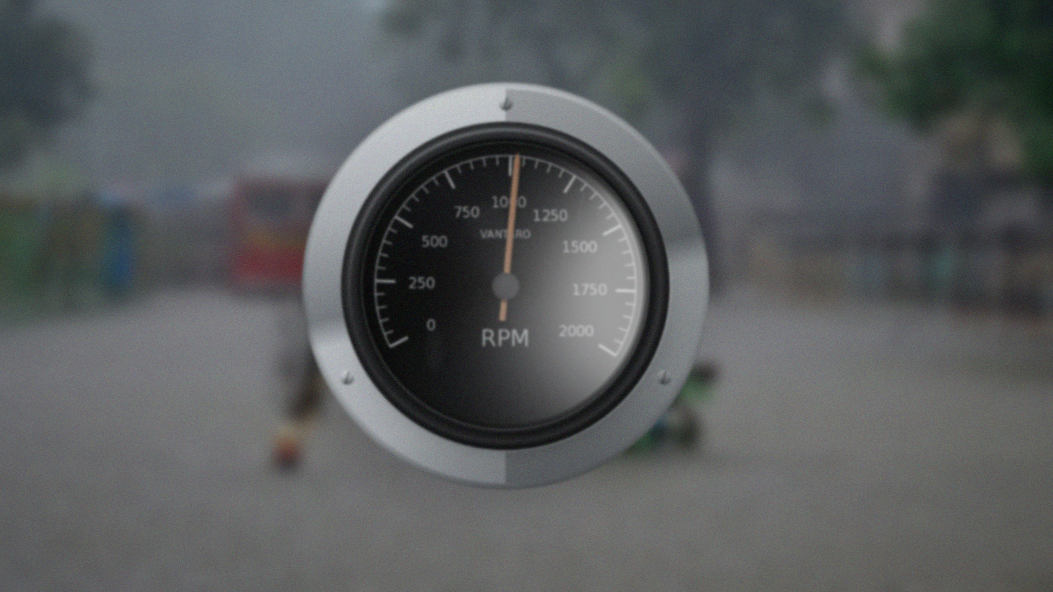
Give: 1025 rpm
